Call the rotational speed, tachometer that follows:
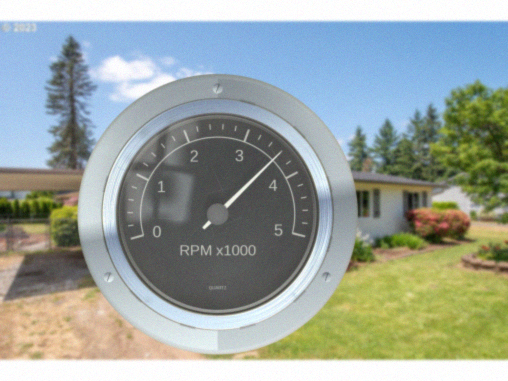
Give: 3600 rpm
